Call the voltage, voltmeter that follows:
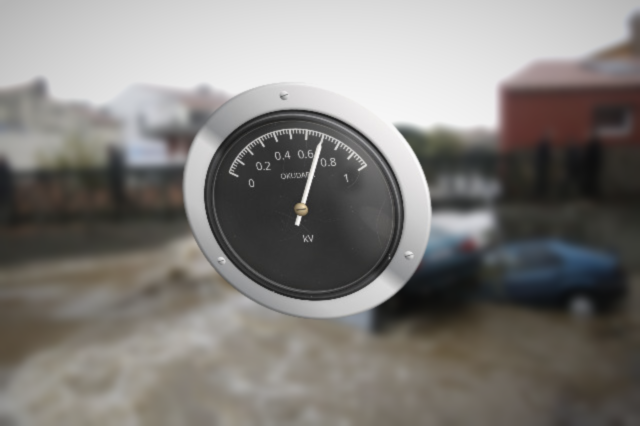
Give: 0.7 kV
